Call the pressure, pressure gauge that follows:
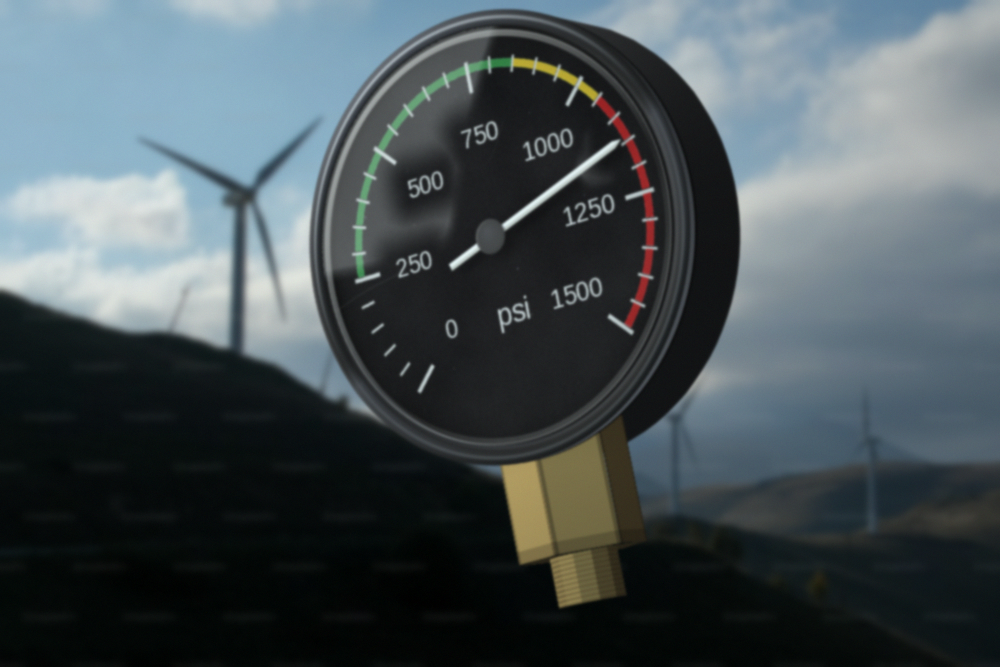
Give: 1150 psi
